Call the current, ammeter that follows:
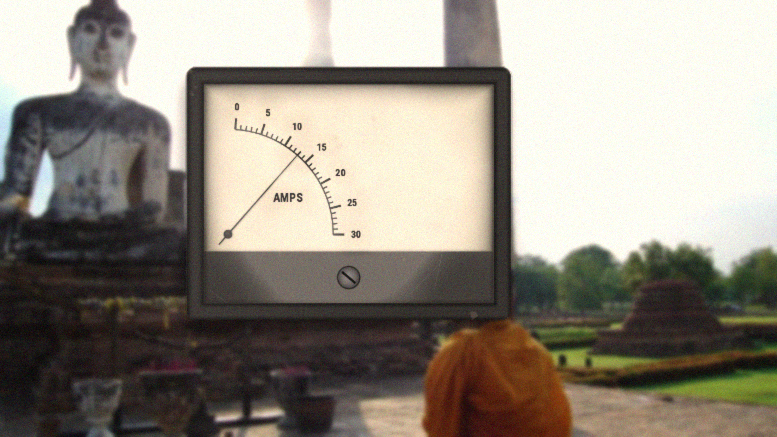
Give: 13 A
